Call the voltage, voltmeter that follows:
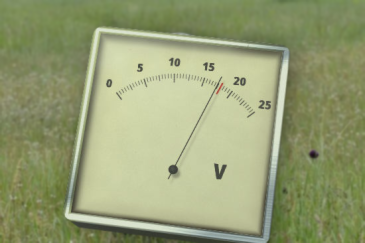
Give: 17.5 V
